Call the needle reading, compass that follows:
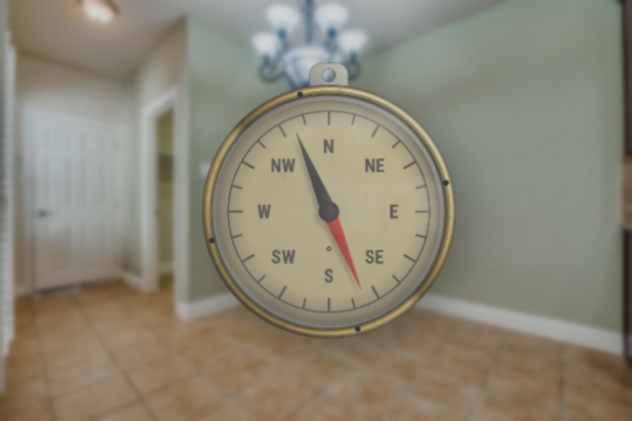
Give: 157.5 °
